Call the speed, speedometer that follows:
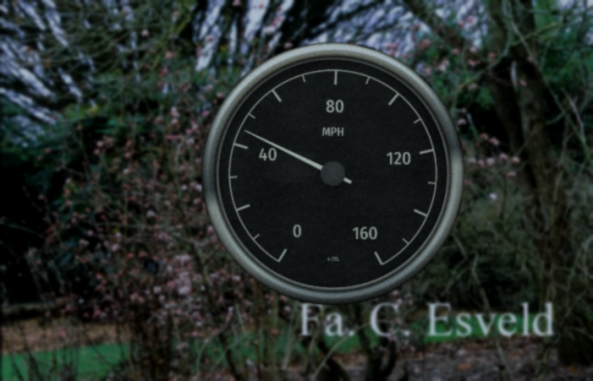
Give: 45 mph
